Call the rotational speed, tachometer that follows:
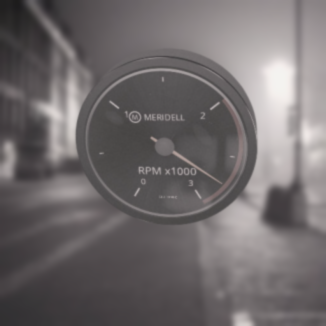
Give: 2750 rpm
